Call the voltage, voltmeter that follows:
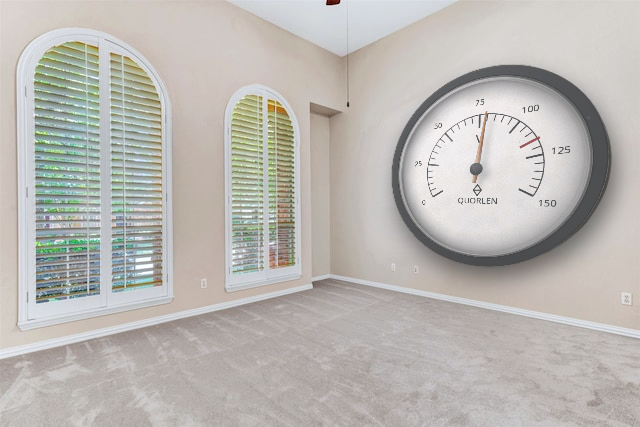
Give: 80 V
